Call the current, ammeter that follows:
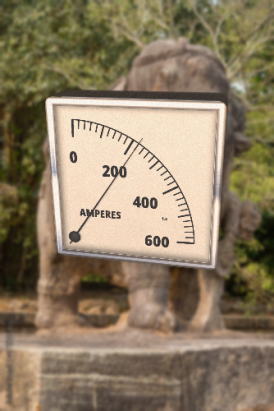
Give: 220 A
